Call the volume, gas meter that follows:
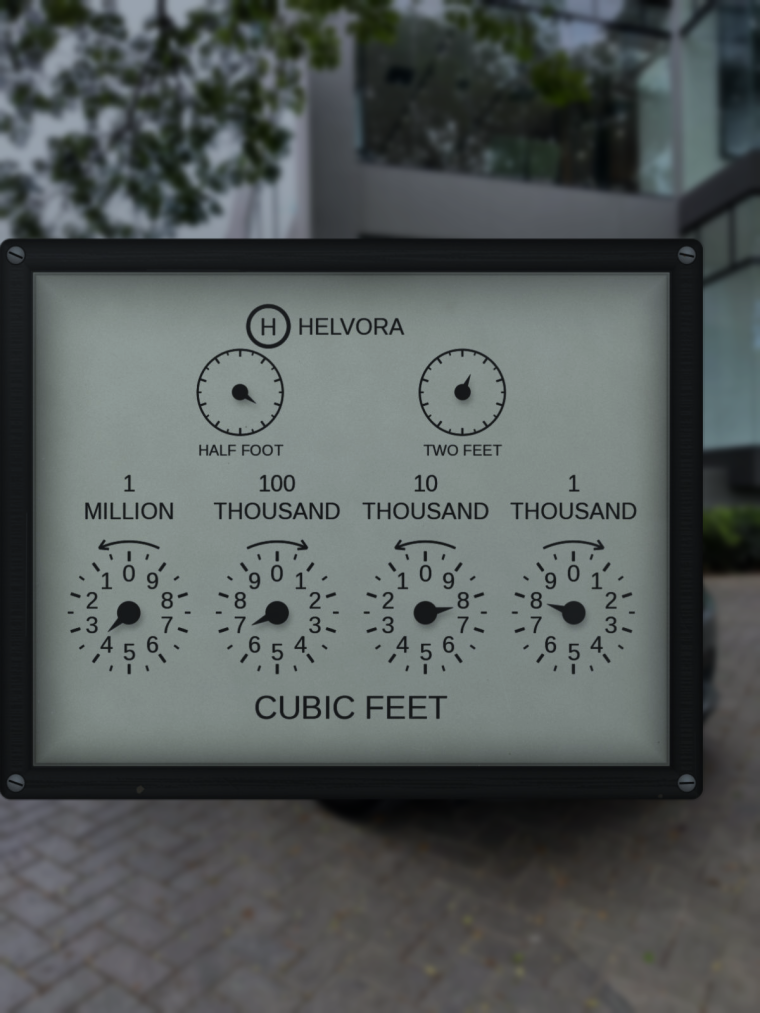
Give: 367800 ft³
